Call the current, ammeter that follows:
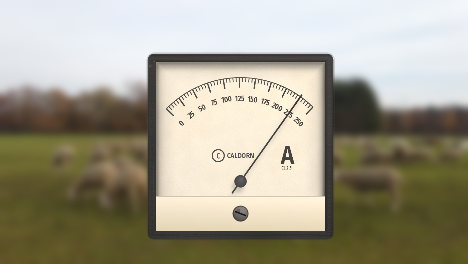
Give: 225 A
